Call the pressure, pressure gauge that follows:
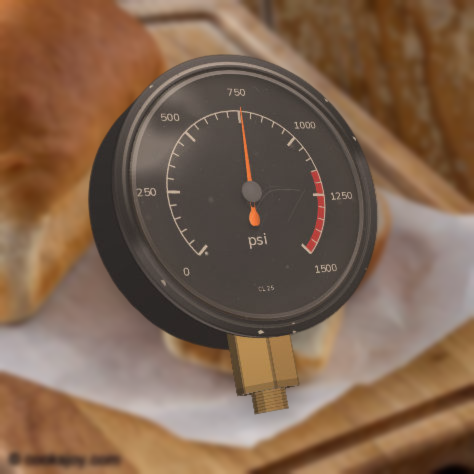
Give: 750 psi
